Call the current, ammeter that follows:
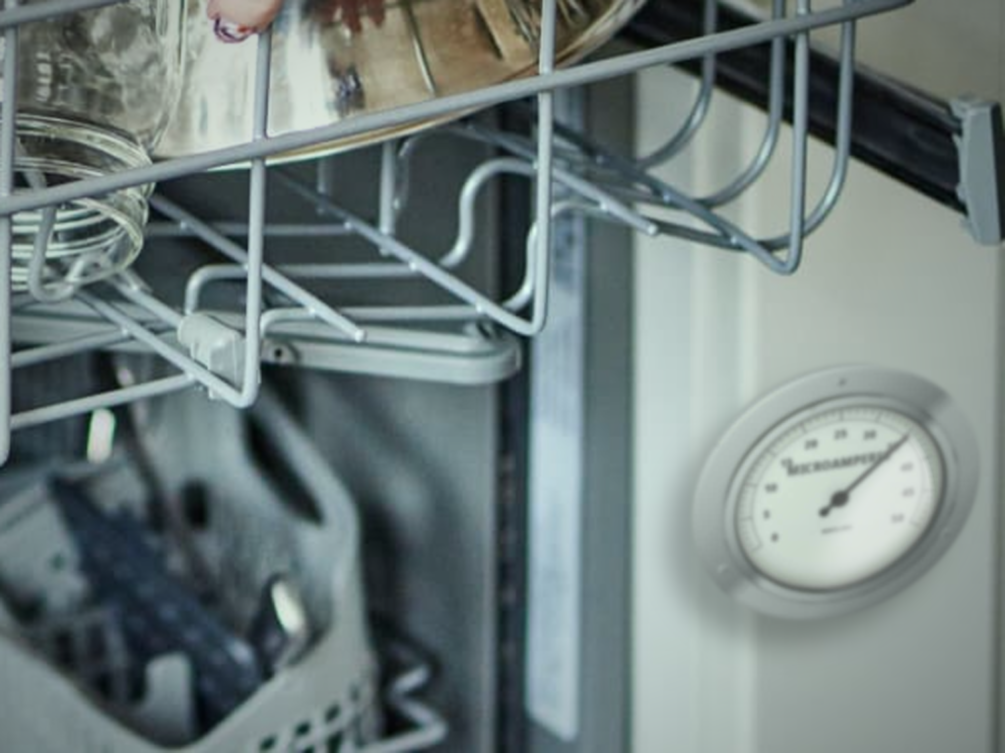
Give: 35 µA
